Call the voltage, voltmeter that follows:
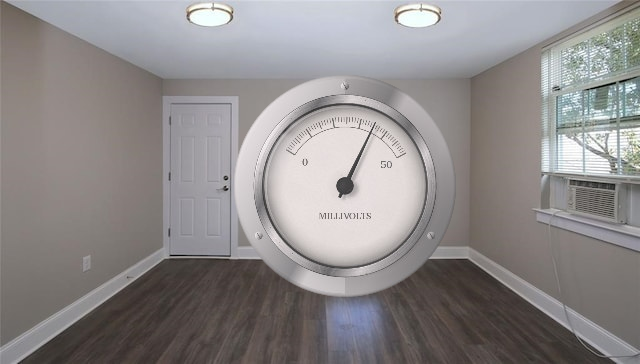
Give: 35 mV
